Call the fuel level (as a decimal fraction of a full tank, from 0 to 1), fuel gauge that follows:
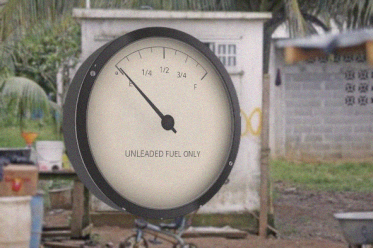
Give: 0
